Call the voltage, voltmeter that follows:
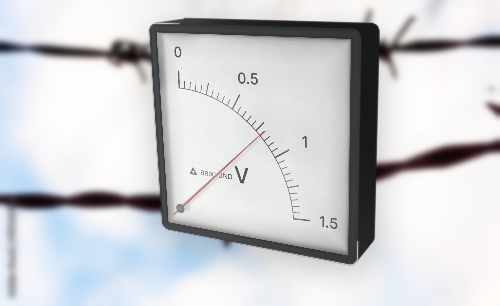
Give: 0.8 V
